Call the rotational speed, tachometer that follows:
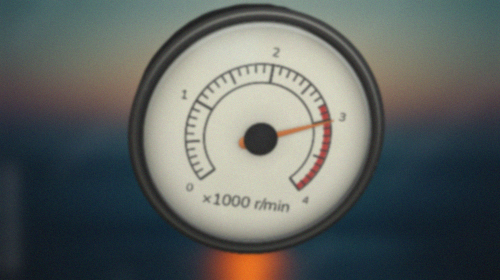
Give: 3000 rpm
